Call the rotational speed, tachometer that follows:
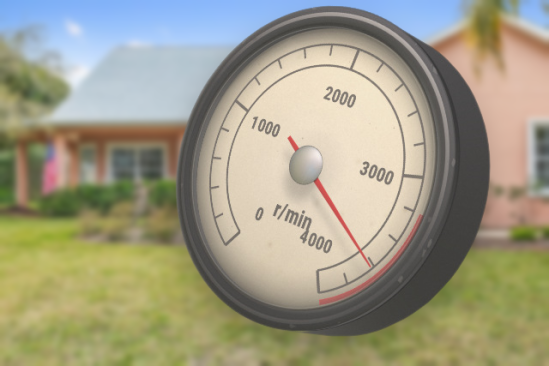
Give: 3600 rpm
